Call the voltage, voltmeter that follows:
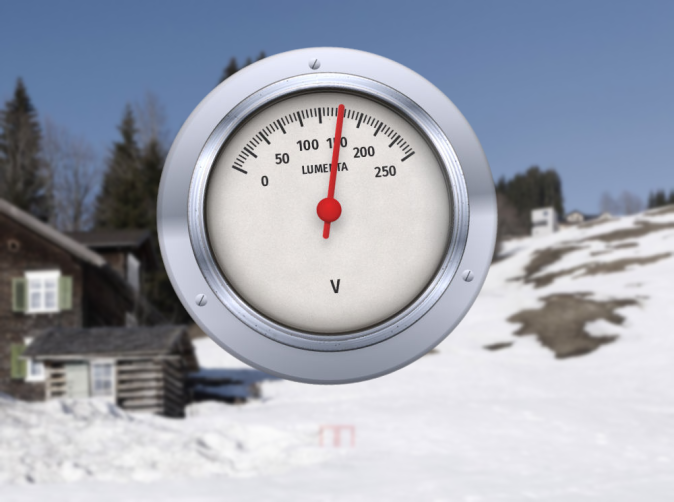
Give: 150 V
